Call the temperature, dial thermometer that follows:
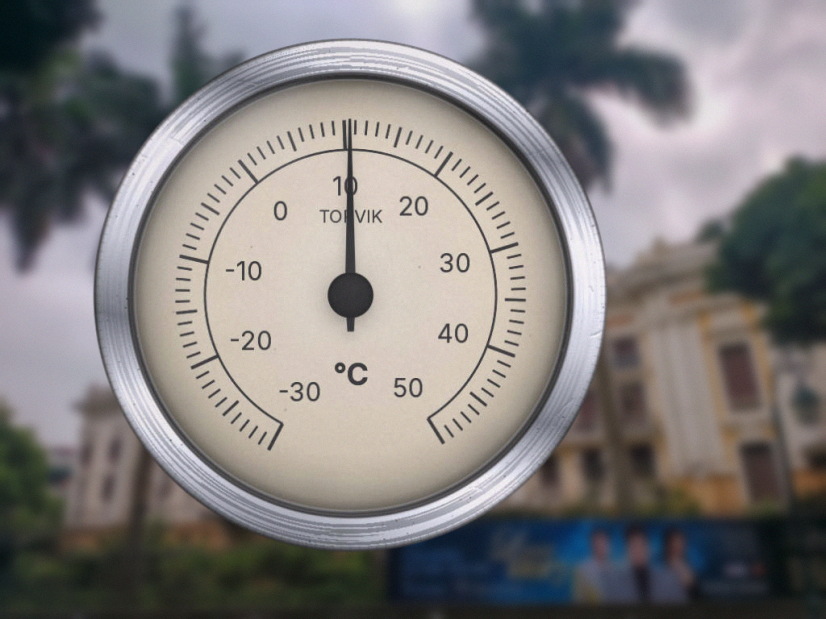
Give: 10.5 °C
